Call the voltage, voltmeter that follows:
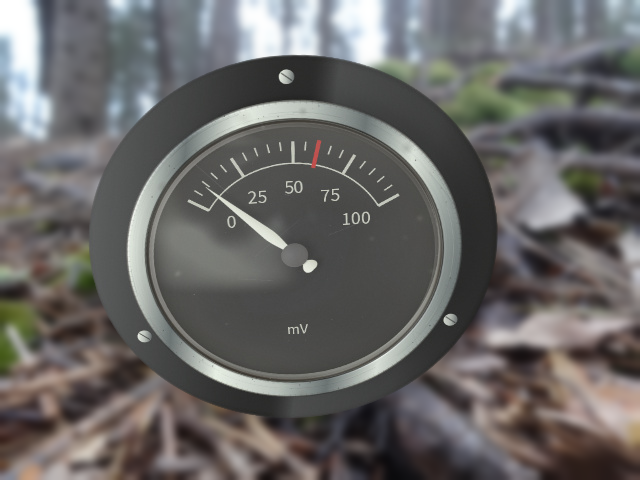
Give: 10 mV
